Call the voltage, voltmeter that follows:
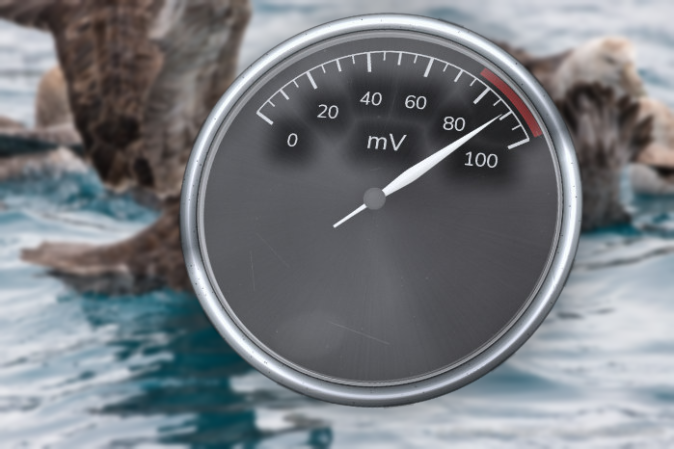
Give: 90 mV
